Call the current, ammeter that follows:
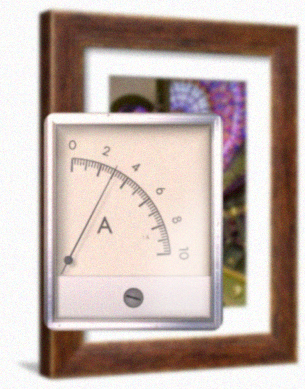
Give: 3 A
